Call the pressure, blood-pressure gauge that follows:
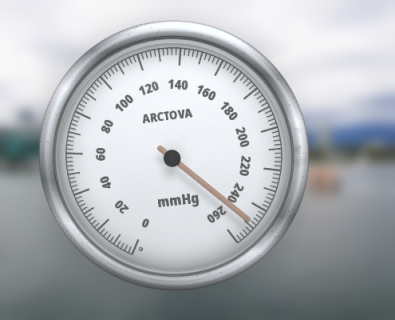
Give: 248 mmHg
